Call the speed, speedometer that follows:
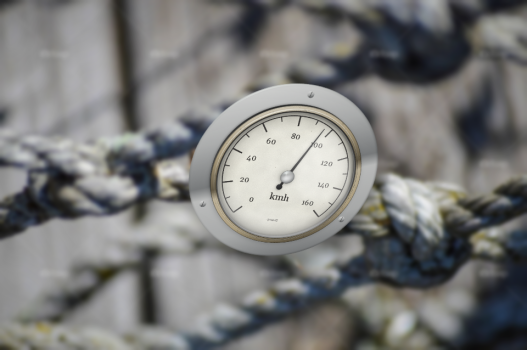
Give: 95 km/h
